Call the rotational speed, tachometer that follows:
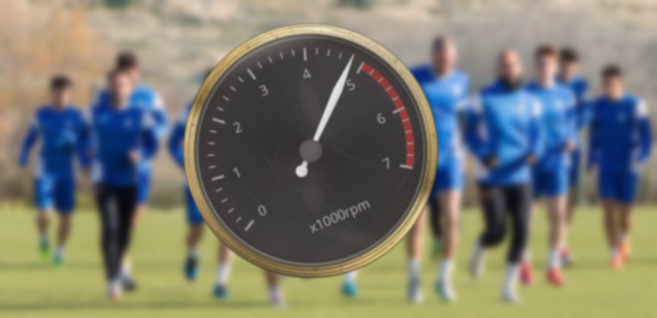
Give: 4800 rpm
